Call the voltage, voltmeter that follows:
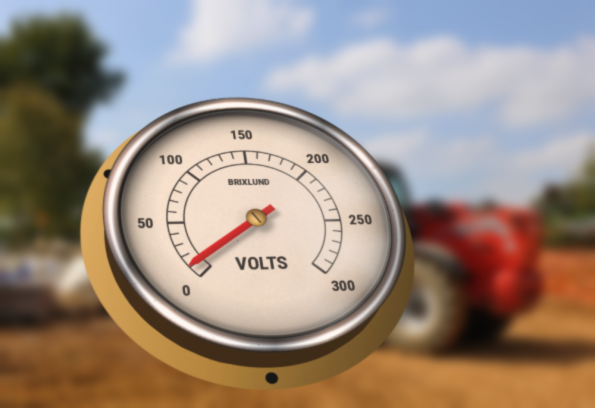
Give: 10 V
